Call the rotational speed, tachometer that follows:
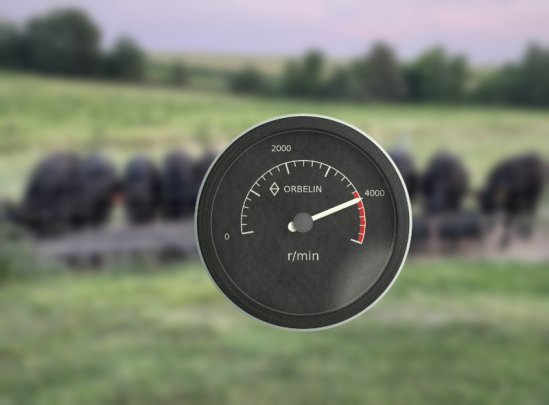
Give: 4000 rpm
